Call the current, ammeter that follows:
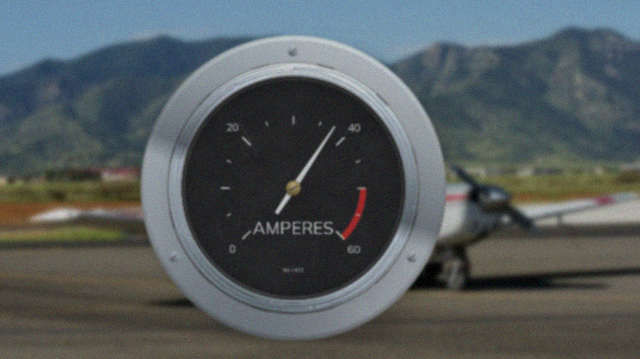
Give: 37.5 A
